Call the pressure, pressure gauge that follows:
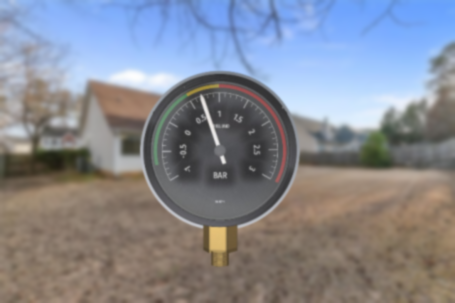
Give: 0.7 bar
